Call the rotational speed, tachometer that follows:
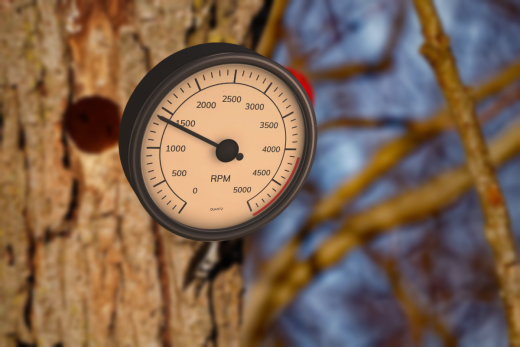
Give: 1400 rpm
